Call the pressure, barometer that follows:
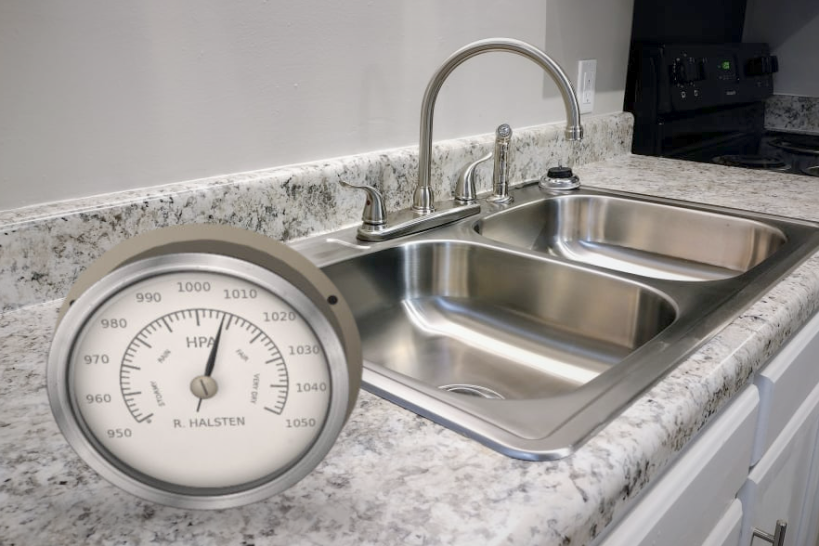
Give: 1008 hPa
